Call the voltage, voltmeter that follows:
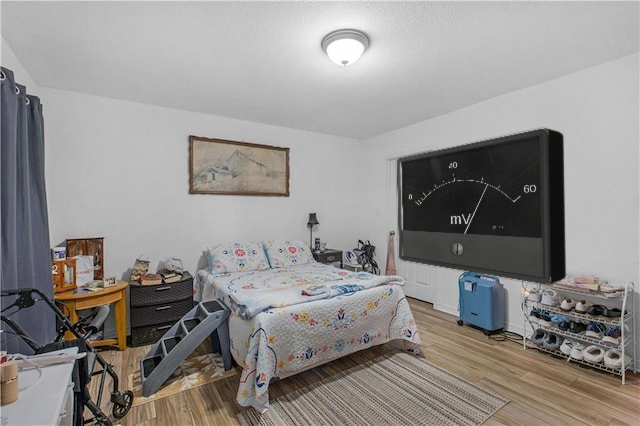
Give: 52.5 mV
